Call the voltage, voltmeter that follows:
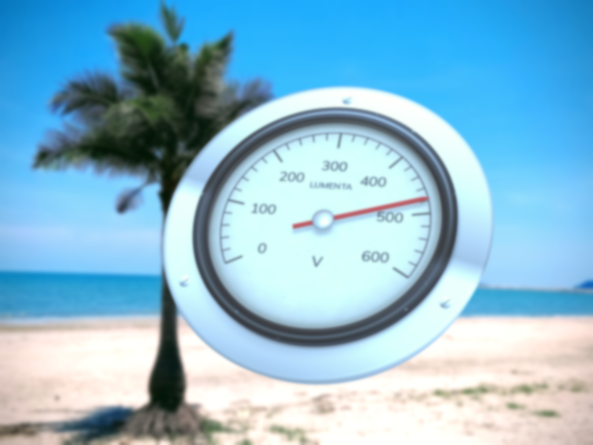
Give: 480 V
